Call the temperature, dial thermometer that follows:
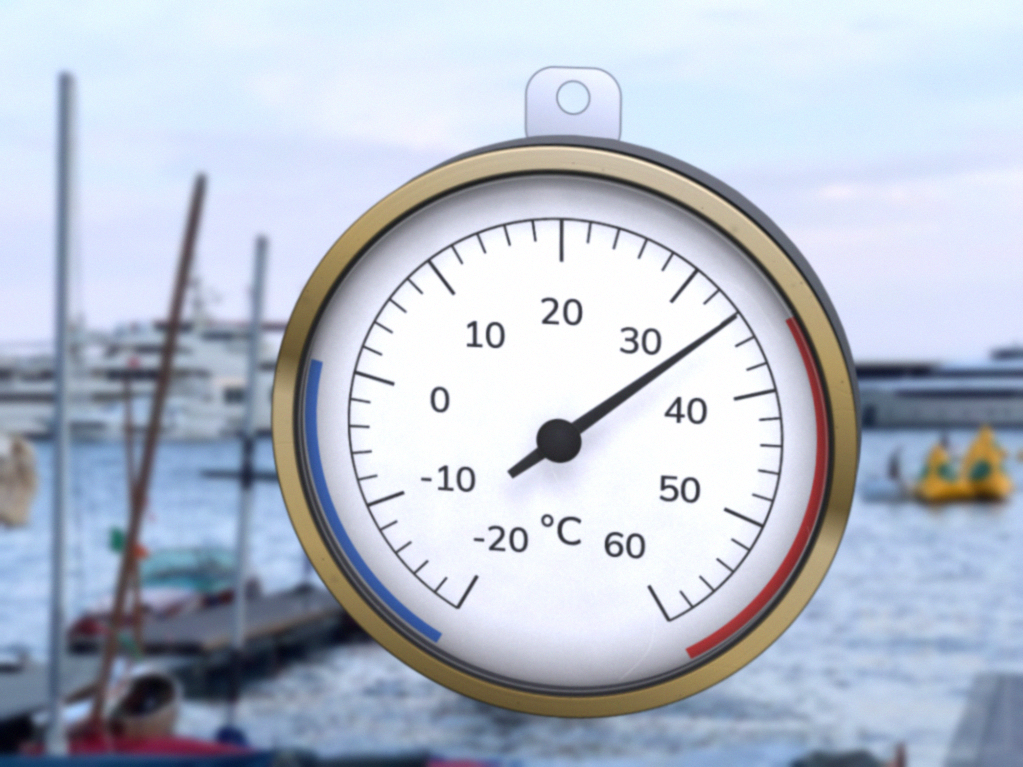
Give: 34 °C
